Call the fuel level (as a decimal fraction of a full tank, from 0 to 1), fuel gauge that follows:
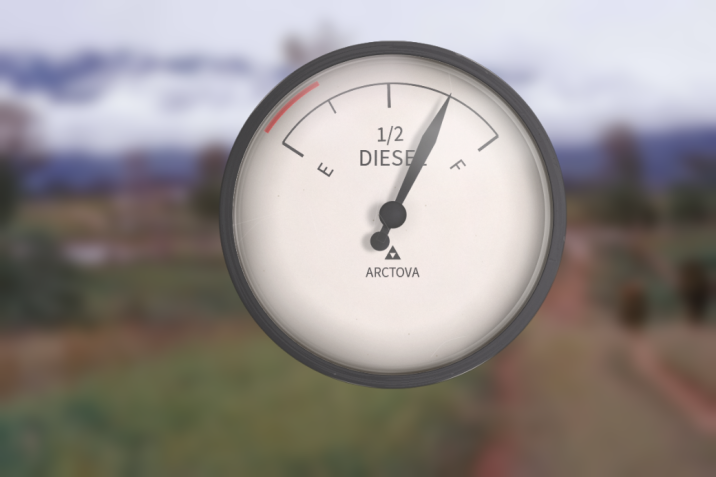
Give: 0.75
